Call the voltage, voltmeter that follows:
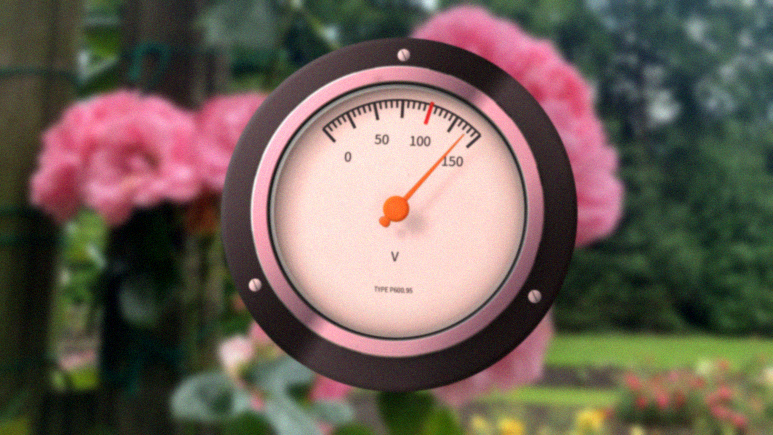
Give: 140 V
